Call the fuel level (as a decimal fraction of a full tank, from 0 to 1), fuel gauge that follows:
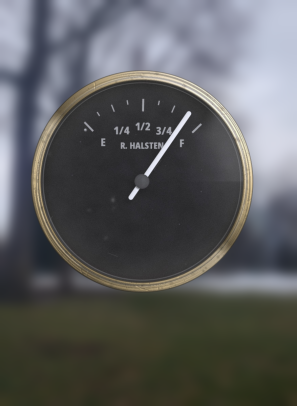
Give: 0.875
